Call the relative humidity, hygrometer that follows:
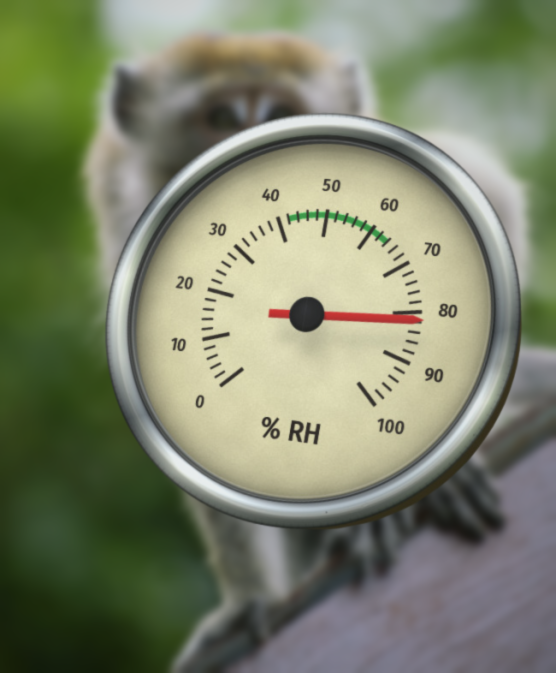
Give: 82 %
